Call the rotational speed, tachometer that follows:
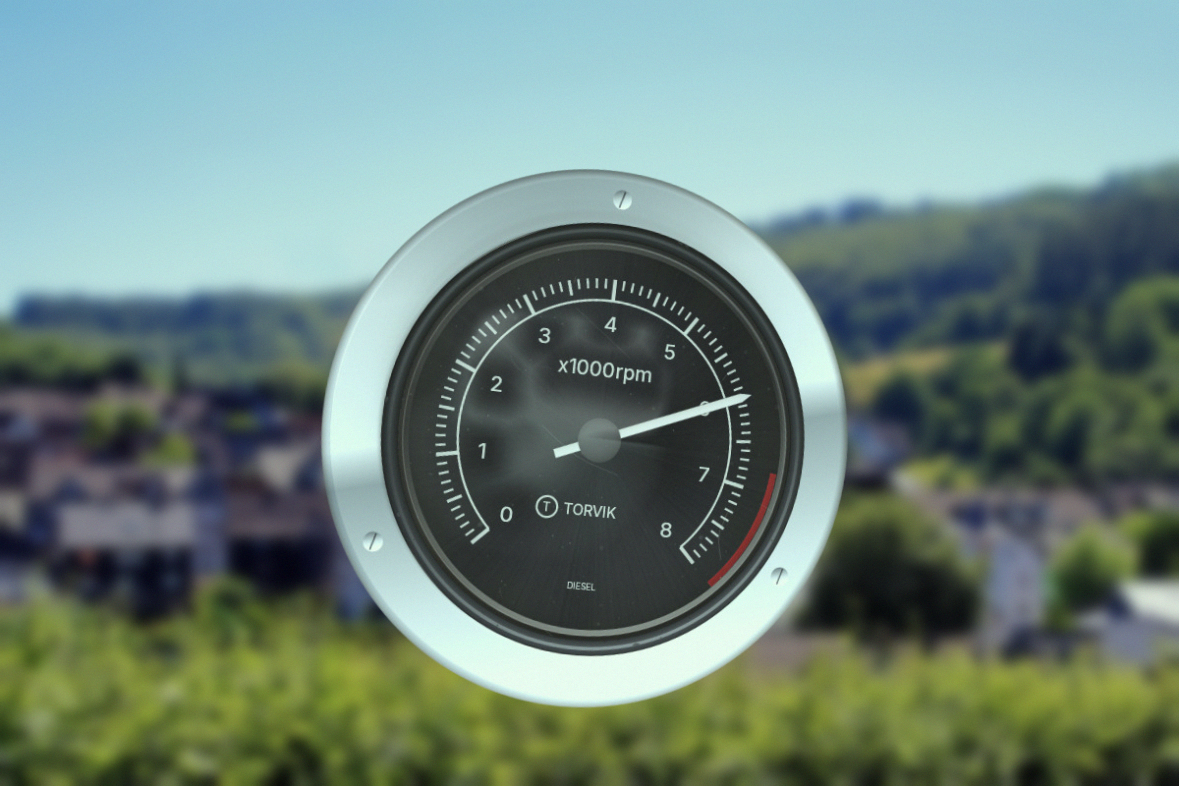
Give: 6000 rpm
